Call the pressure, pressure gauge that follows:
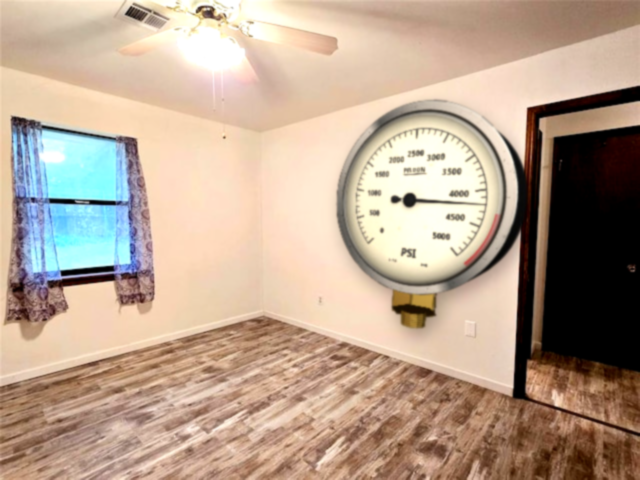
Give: 4200 psi
